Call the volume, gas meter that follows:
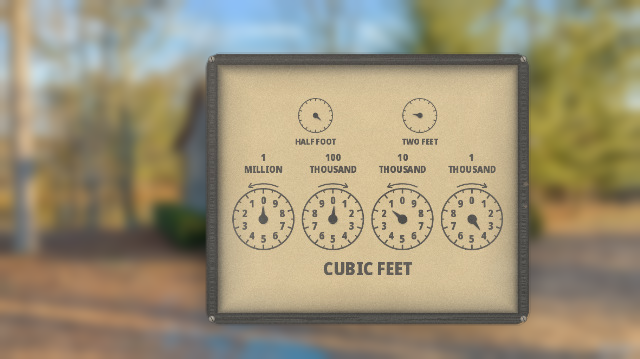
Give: 1400 ft³
